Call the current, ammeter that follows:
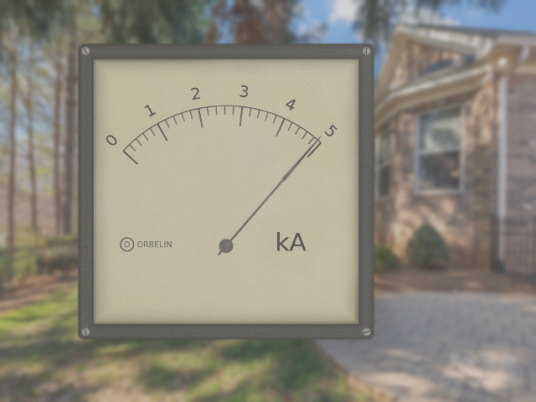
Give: 4.9 kA
